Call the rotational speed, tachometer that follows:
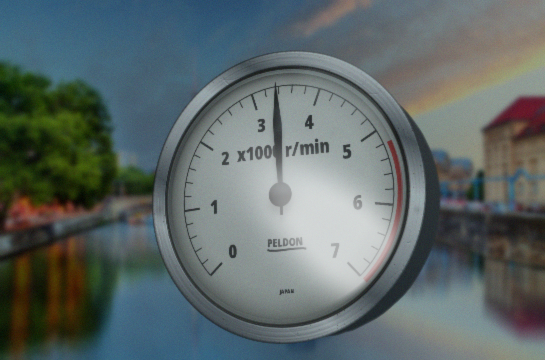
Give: 3400 rpm
